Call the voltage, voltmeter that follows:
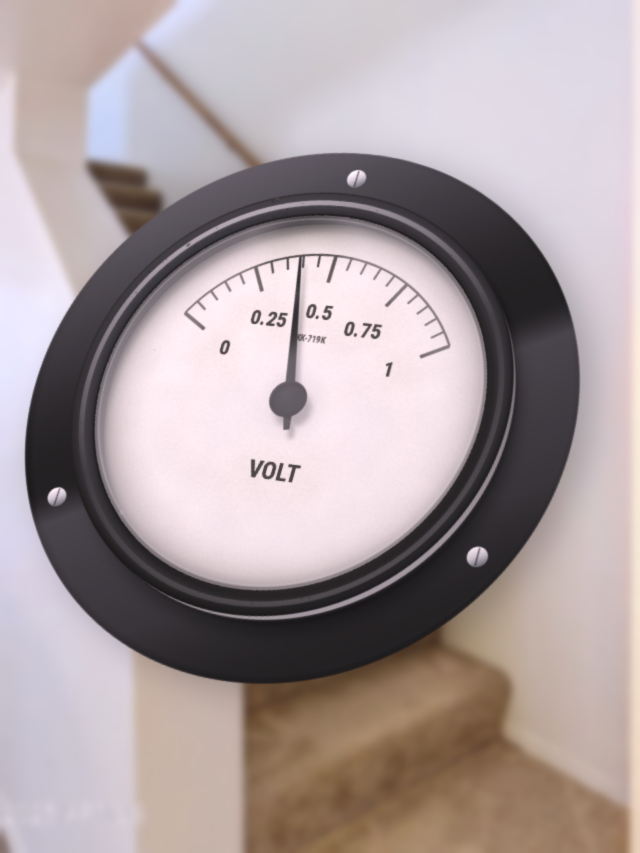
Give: 0.4 V
